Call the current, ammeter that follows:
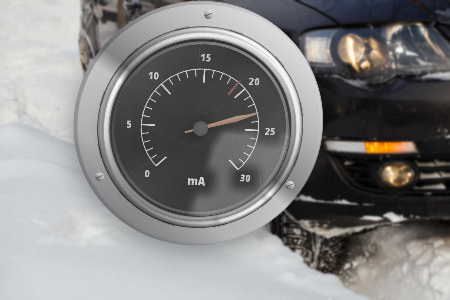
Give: 23 mA
